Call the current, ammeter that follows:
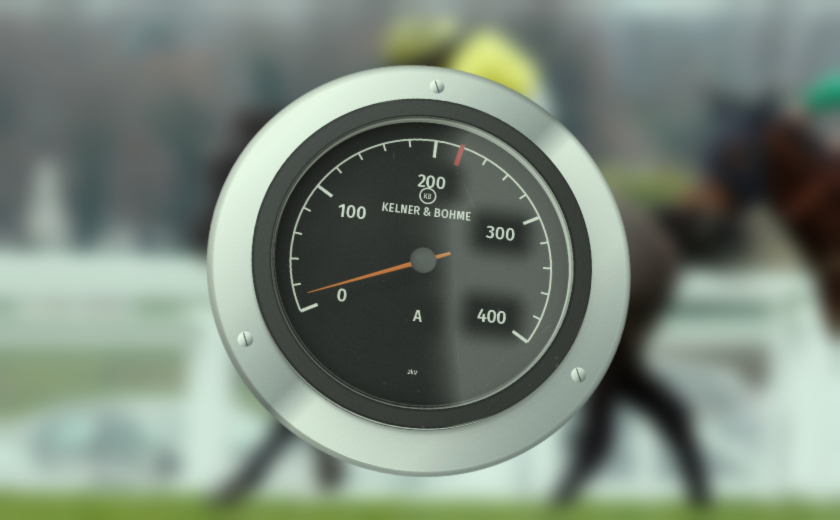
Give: 10 A
